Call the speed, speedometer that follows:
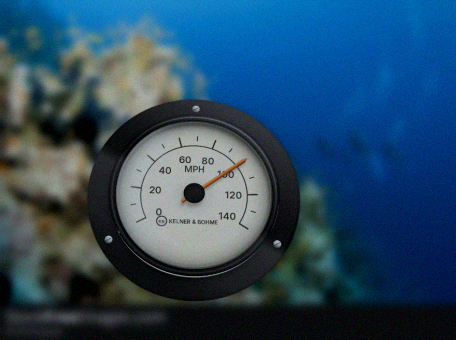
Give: 100 mph
